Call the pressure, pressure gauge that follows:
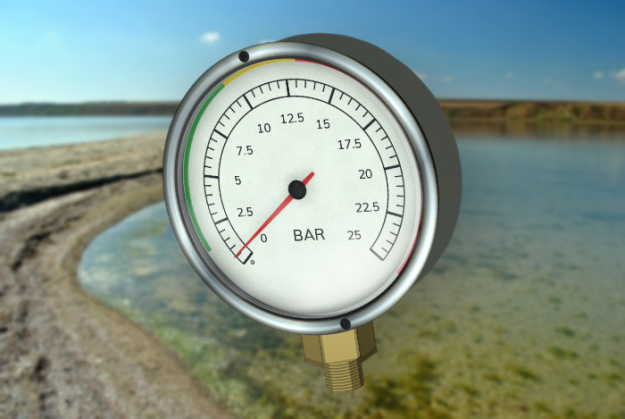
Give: 0.5 bar
